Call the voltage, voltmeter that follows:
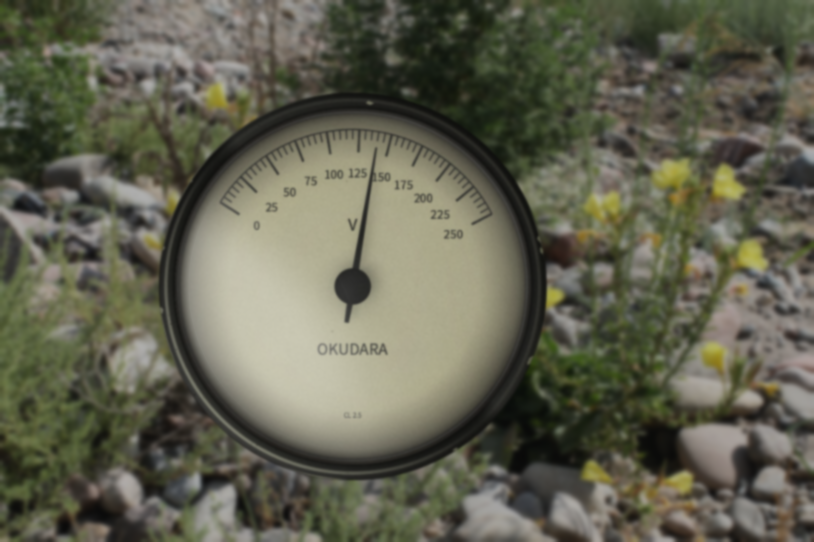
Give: 140 V
